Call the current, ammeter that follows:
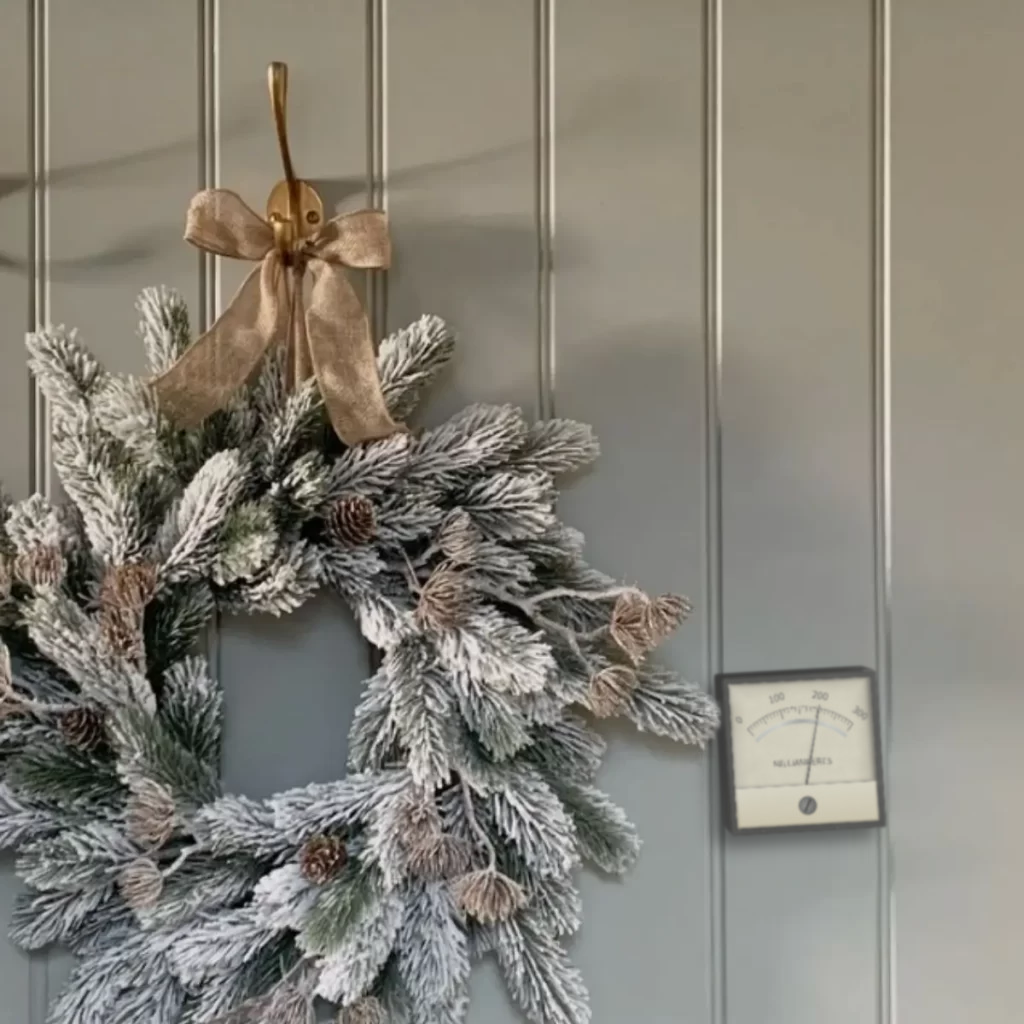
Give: 200 mA
